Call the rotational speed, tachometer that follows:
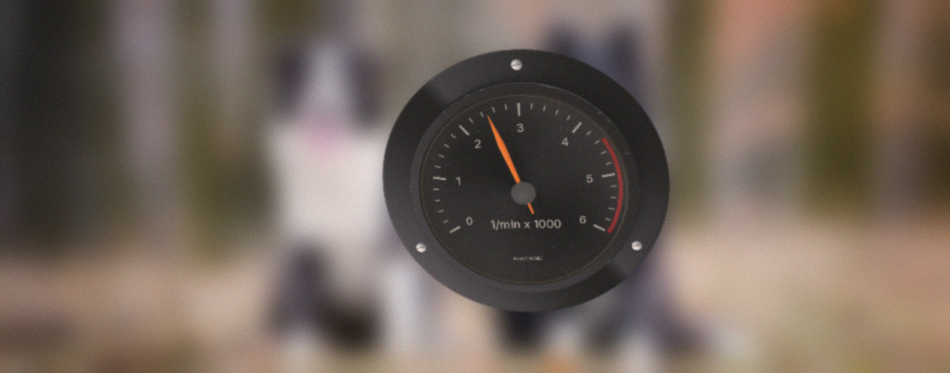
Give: 2500 rpm
